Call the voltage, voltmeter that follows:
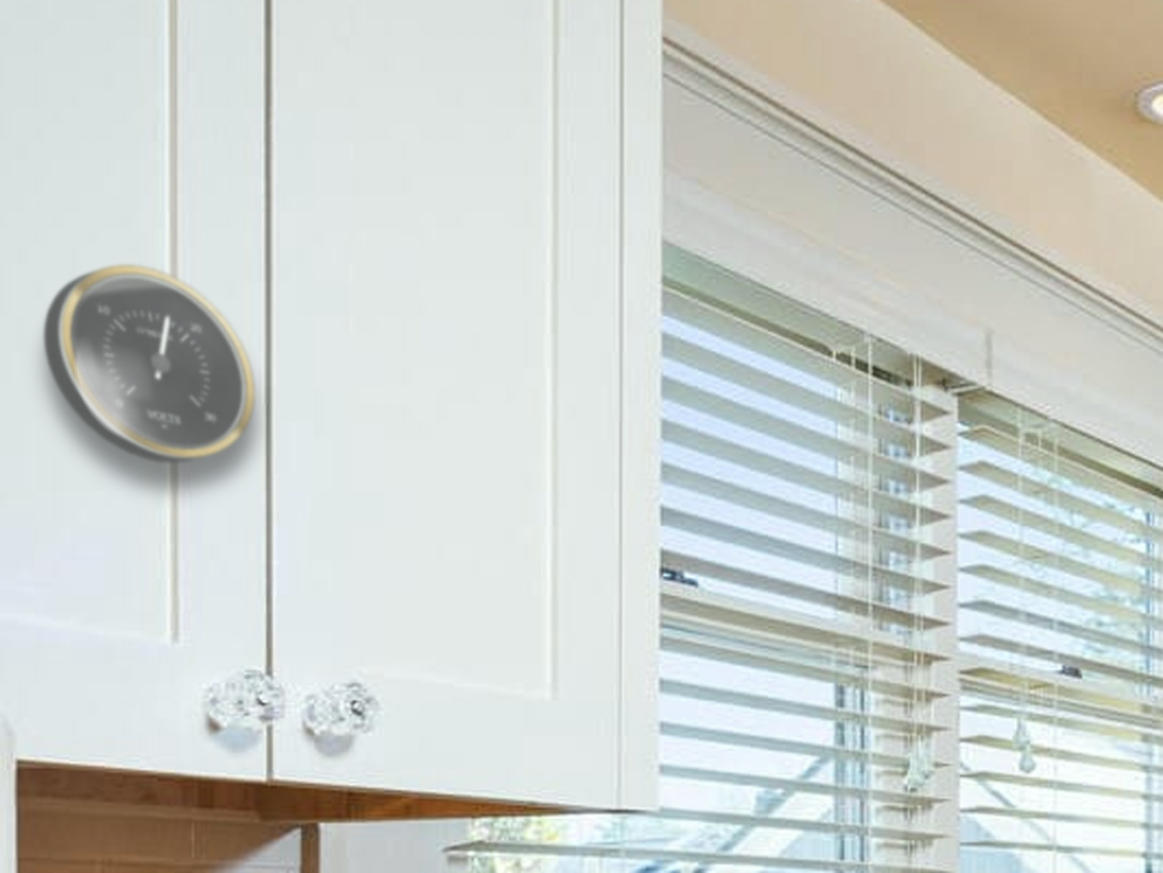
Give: 17 V
